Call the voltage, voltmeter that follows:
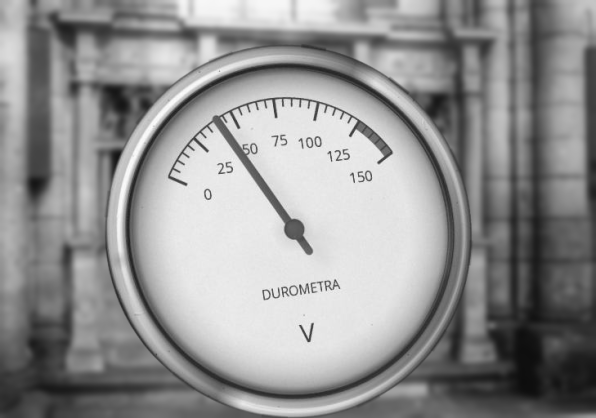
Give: 40 V
